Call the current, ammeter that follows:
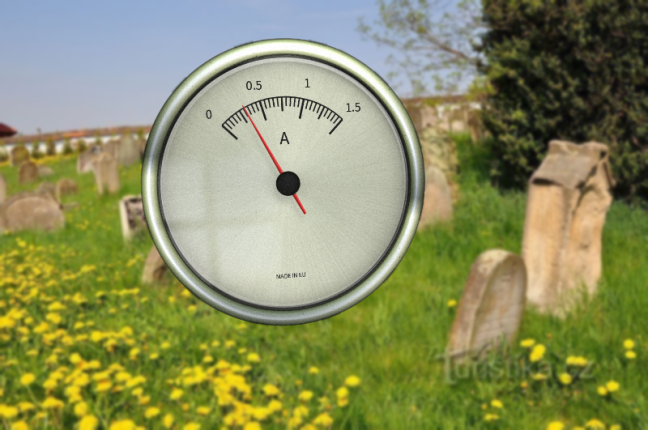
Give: 0.3 A
